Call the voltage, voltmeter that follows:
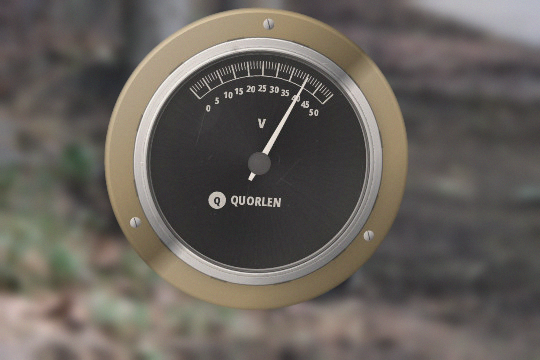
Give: 40 V
